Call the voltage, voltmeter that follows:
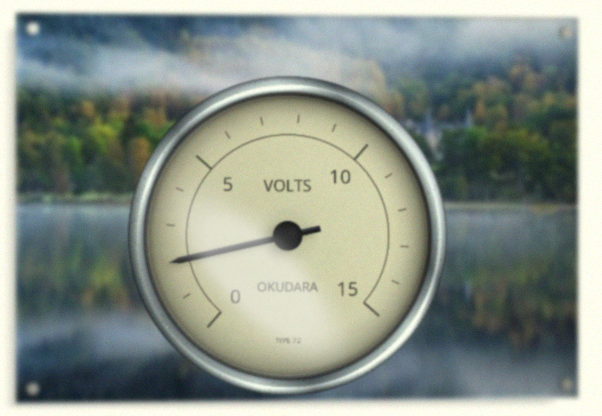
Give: 2 V
